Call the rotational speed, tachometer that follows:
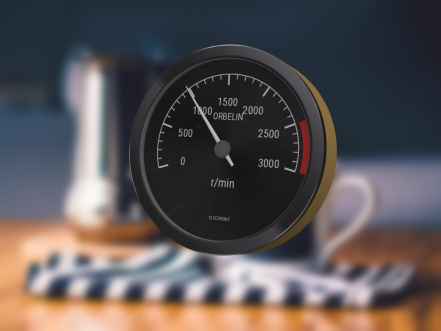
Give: 1000 rpm
